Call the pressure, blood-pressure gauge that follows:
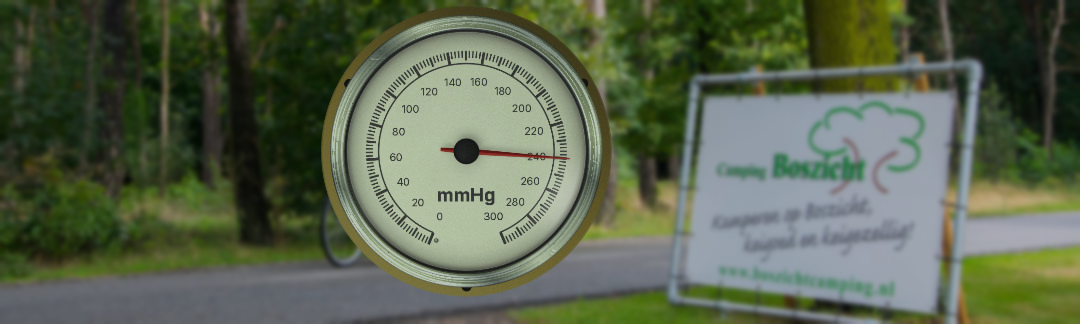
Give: 240 mmHg
